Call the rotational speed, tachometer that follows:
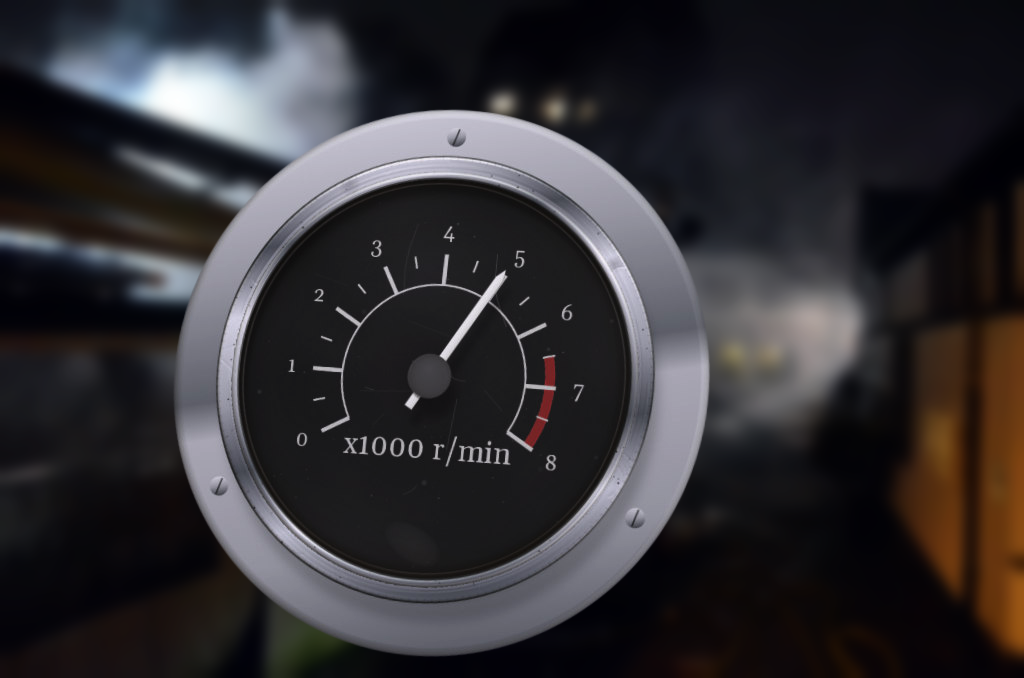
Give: 5000 rpm
